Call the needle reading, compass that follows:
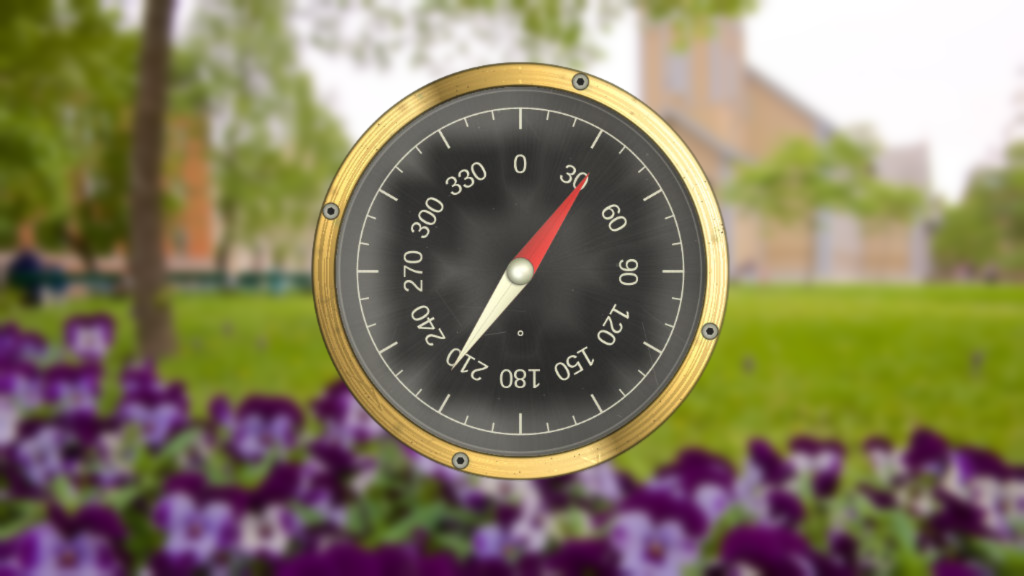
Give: 35 °
